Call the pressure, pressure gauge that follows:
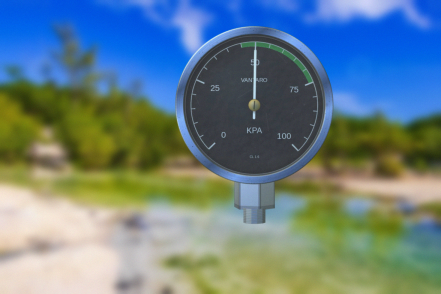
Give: 50 kPa
